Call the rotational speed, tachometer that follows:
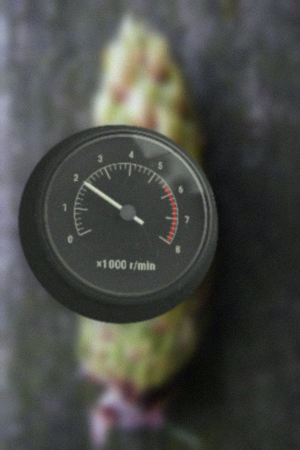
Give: 2000 rpm
